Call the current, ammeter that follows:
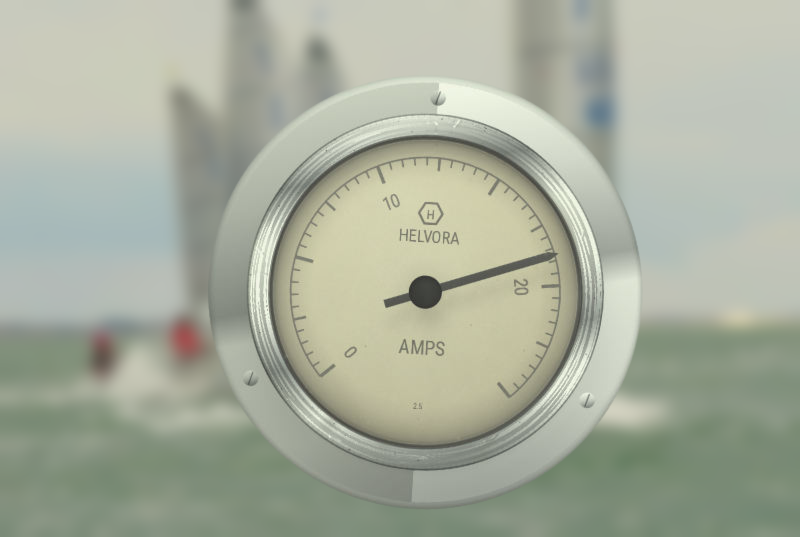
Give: 18.75 A
